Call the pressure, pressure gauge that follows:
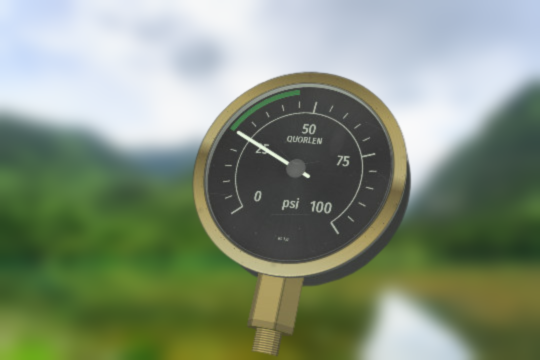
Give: 25 psi
